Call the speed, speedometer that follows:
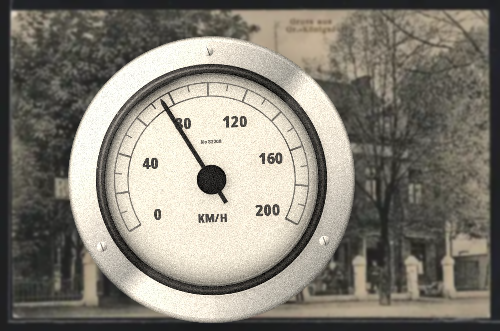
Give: 75 km/h
